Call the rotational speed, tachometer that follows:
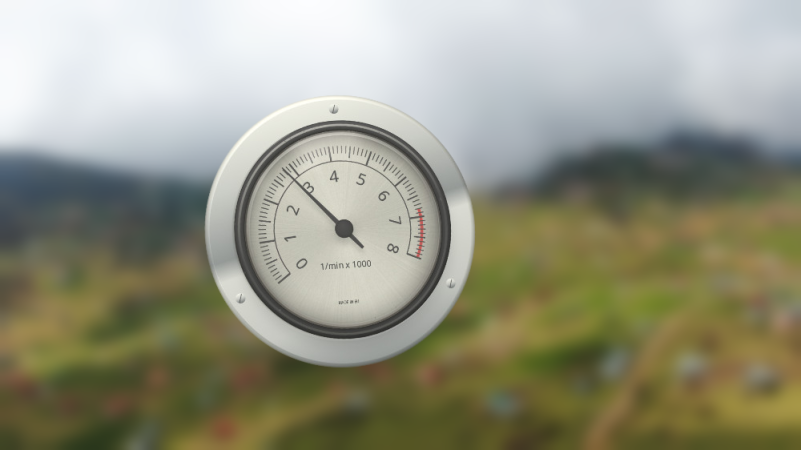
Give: 2800 rpm
